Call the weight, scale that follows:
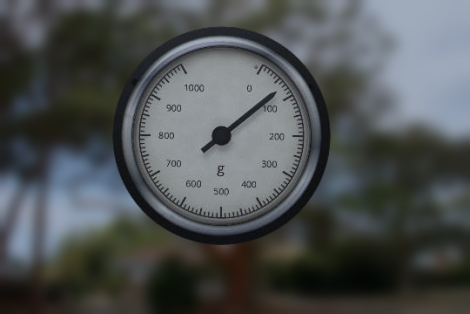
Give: 70 g
